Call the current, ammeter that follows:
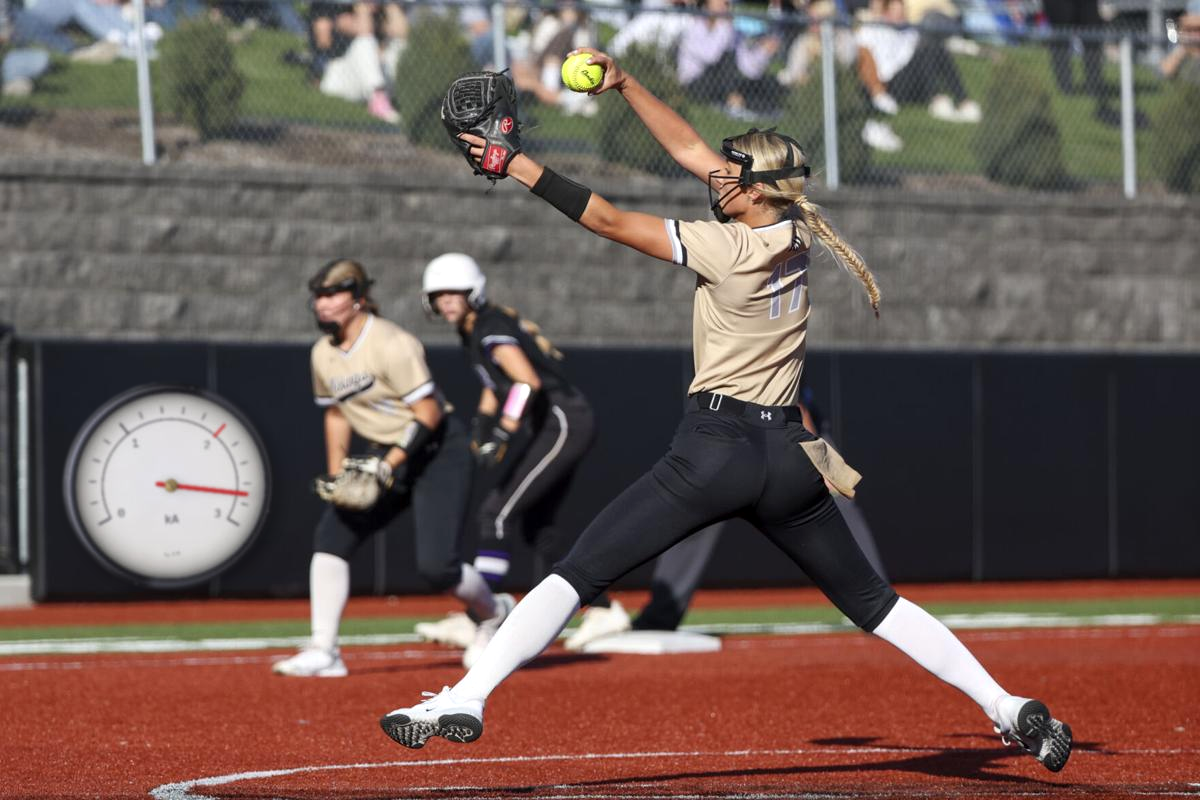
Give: 2.7 kA
